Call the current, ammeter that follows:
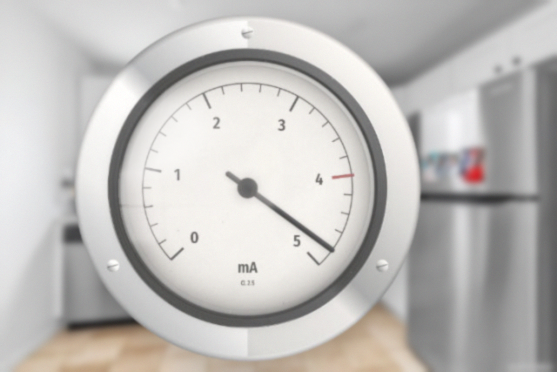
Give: 4.8 mA
